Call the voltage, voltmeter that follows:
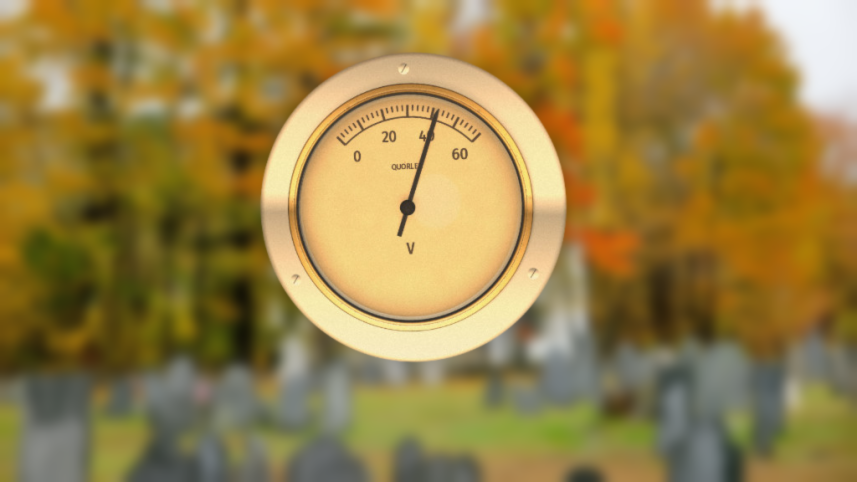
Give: 42 V
